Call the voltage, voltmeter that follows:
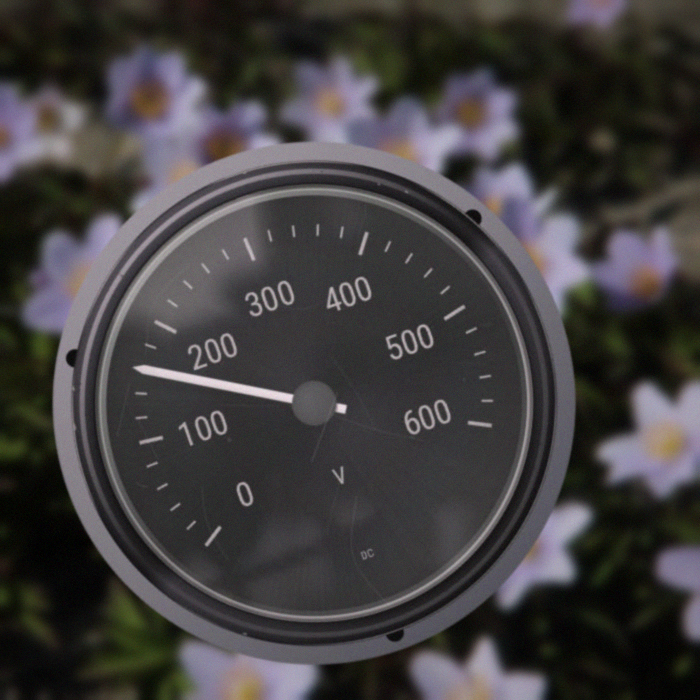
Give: 160 V
